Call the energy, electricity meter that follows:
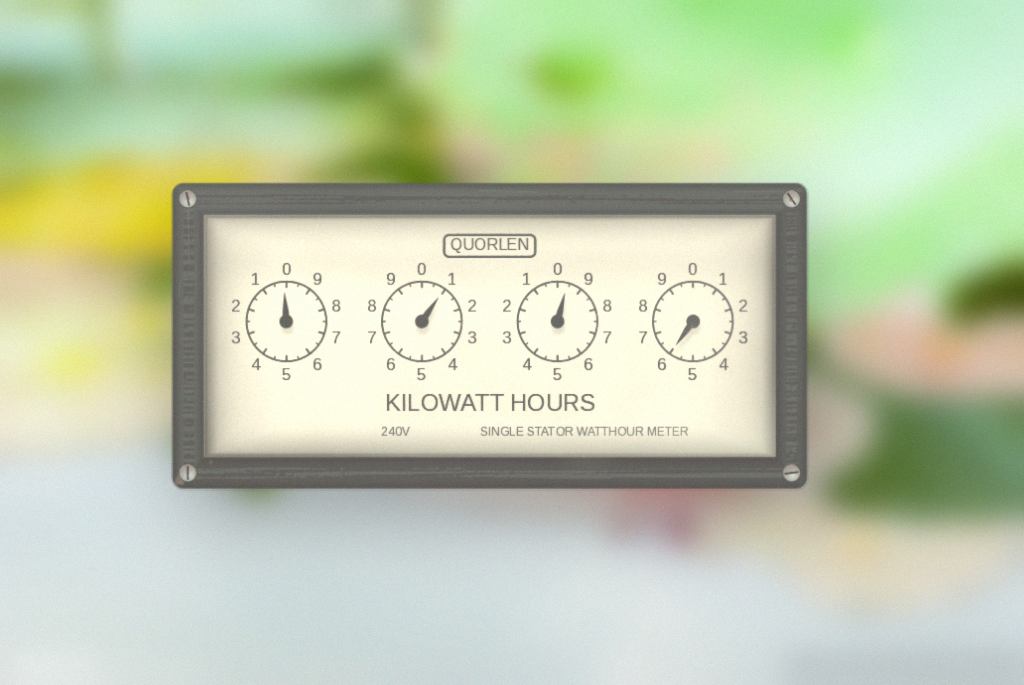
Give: 96 kWh
